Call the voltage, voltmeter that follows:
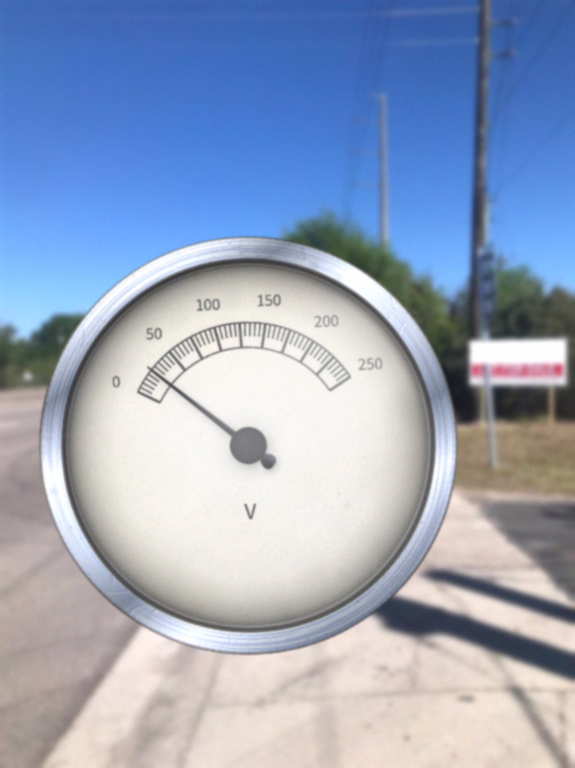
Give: 25 V
